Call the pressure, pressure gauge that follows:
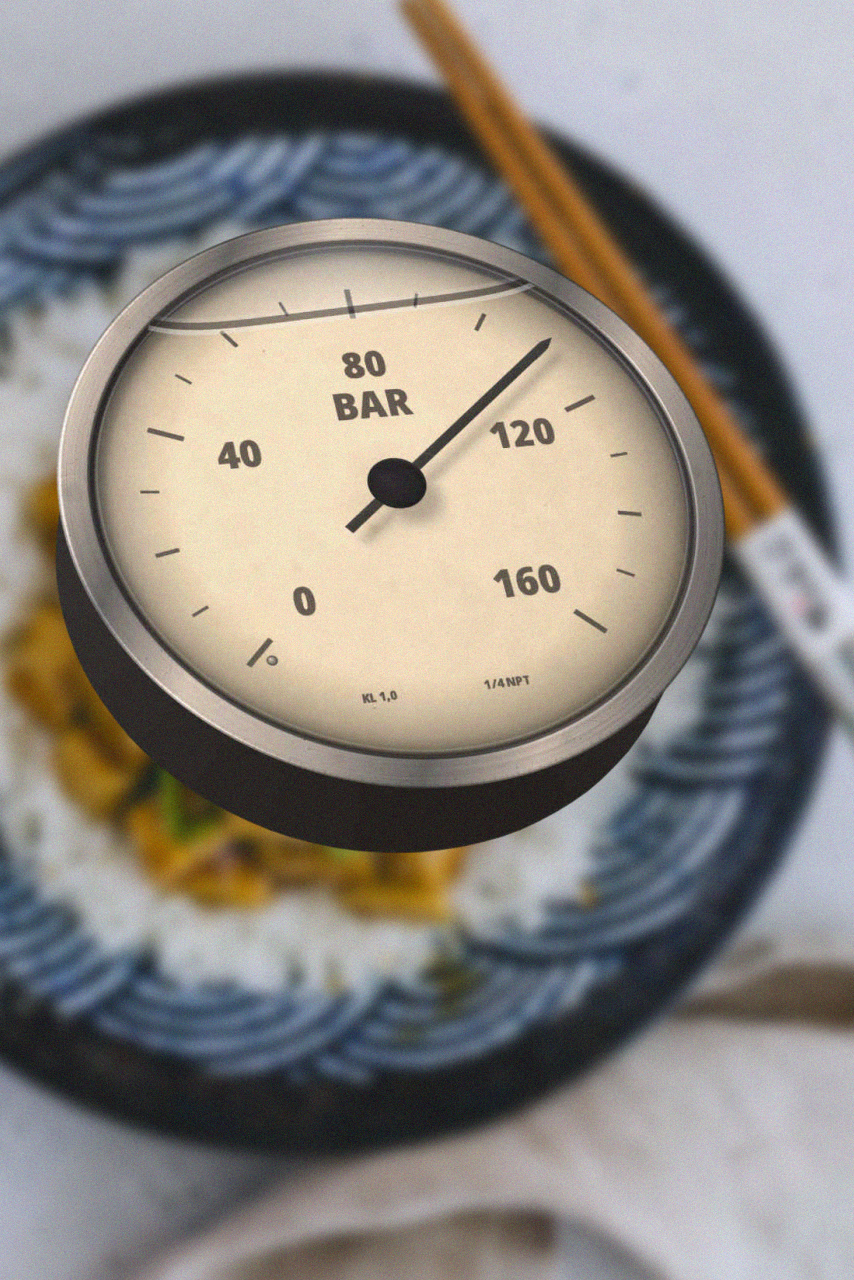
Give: 110 bar
